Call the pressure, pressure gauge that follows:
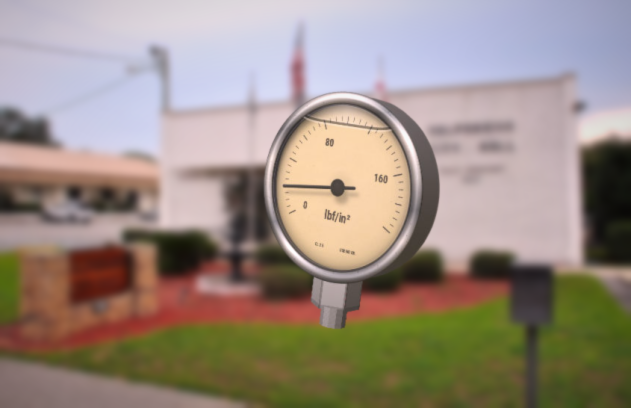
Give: 20 psi
